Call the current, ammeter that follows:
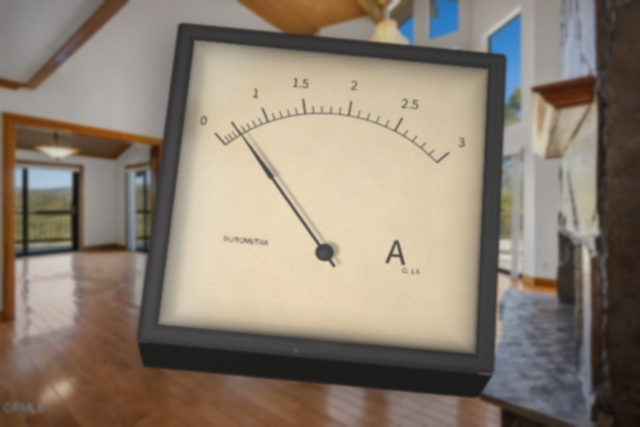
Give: 0.5 A
